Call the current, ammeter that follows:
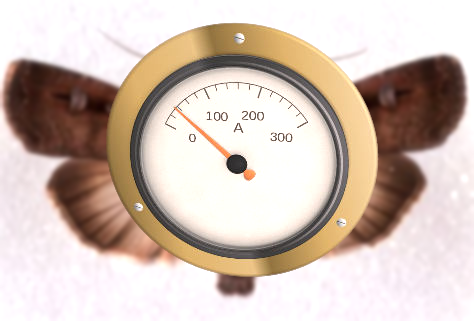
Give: 40 A
